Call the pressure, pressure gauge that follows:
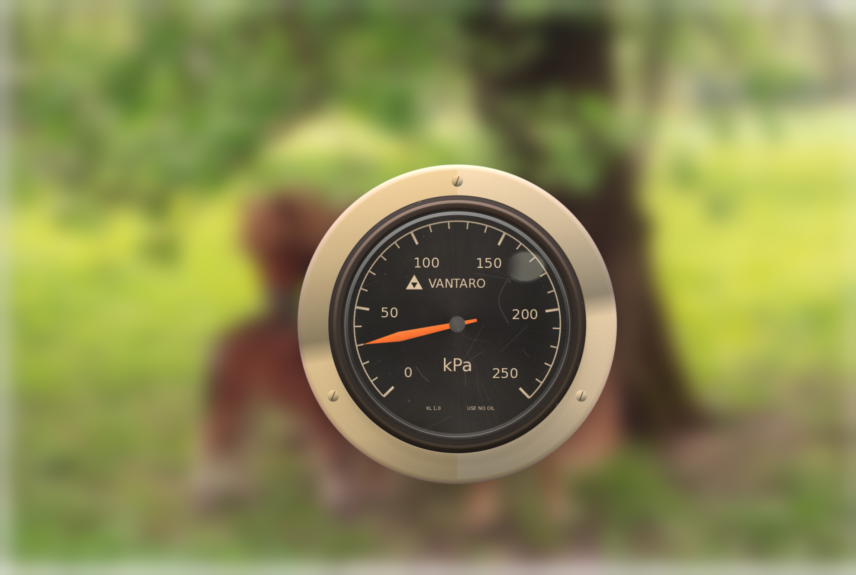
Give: 30 kPa
